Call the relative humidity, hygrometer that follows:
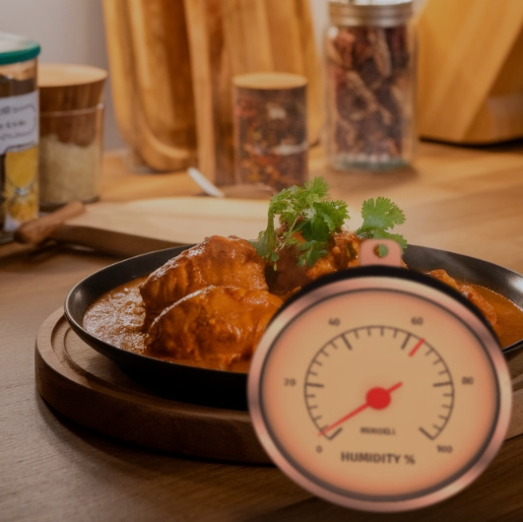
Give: 4 %
